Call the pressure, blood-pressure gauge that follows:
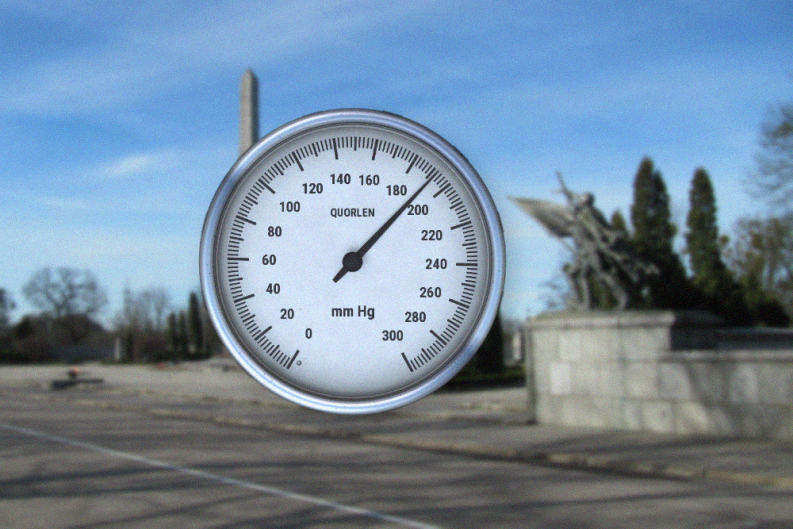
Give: 192 mmHg
